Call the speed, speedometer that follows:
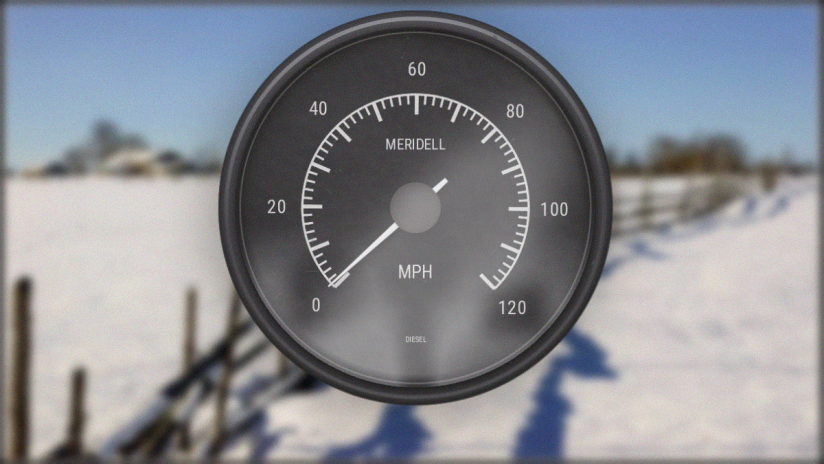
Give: 1 mph
